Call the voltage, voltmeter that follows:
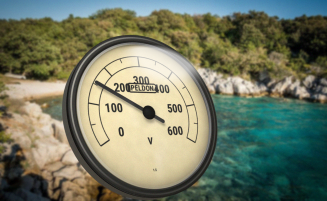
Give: 150 V
